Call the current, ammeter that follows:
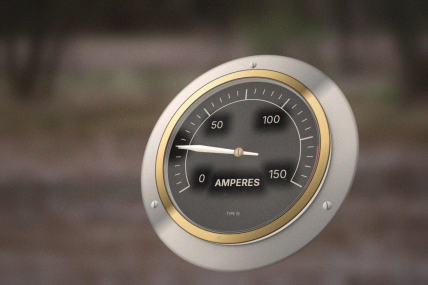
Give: 25 A
